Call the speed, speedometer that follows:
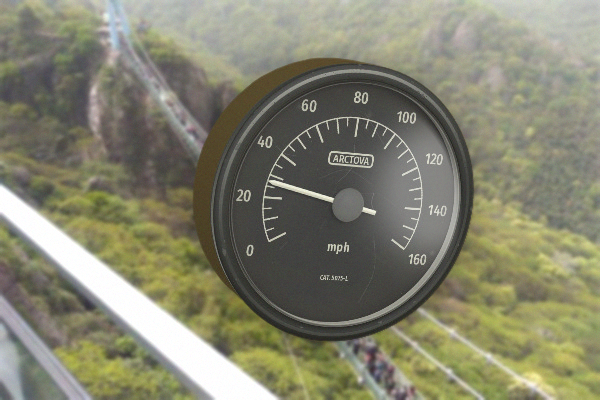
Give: 27.5 mph
